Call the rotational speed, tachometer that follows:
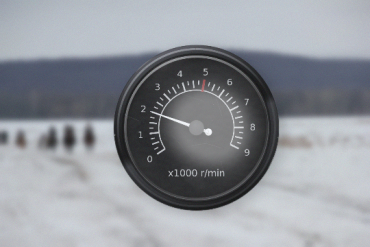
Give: 2000 rpm
